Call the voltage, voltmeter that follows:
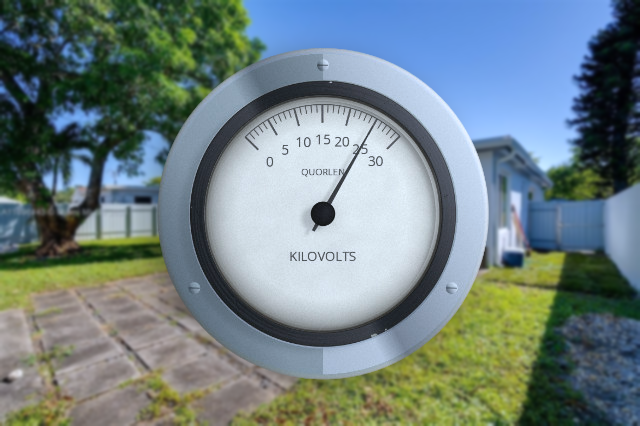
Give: 25 kV
